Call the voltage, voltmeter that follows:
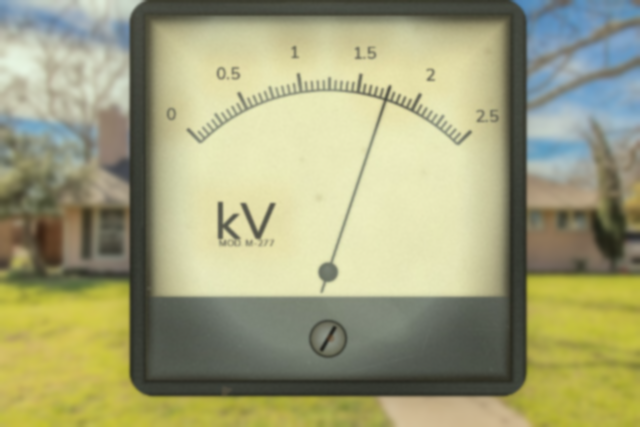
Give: 1.75 kV
